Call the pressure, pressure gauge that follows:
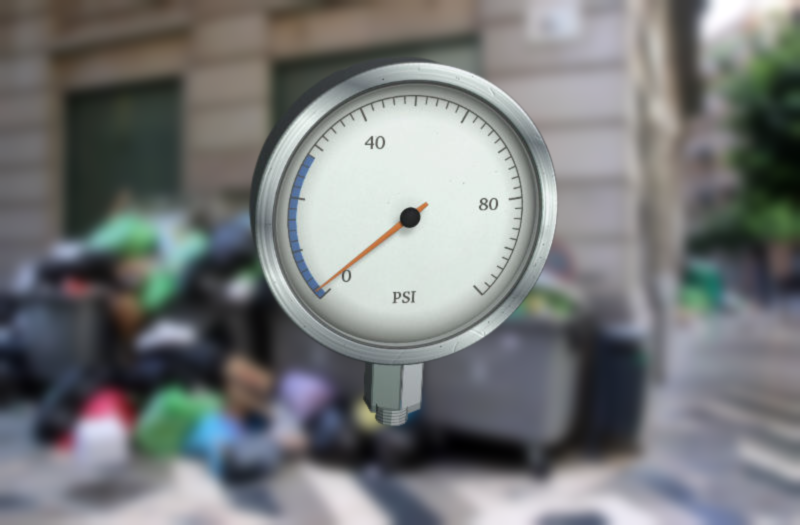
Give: 2 psi
